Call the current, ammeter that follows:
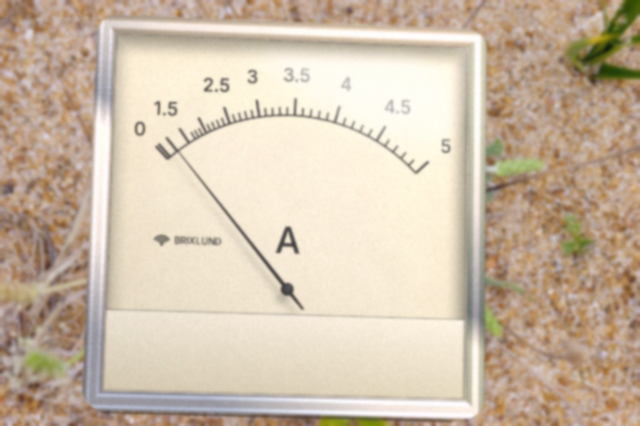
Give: 1 A
